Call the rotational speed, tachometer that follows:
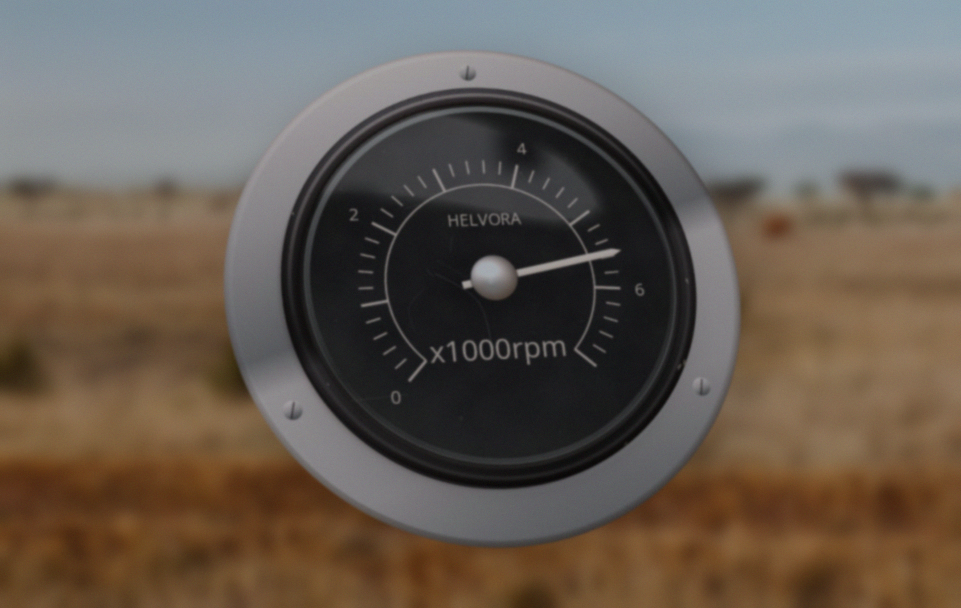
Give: 5600 rpm
